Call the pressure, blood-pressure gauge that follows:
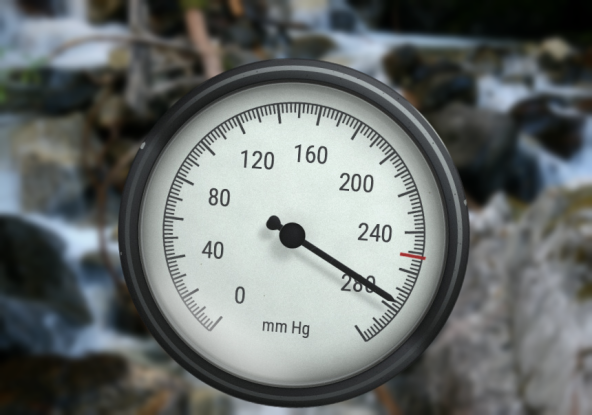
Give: 276 mmHg
